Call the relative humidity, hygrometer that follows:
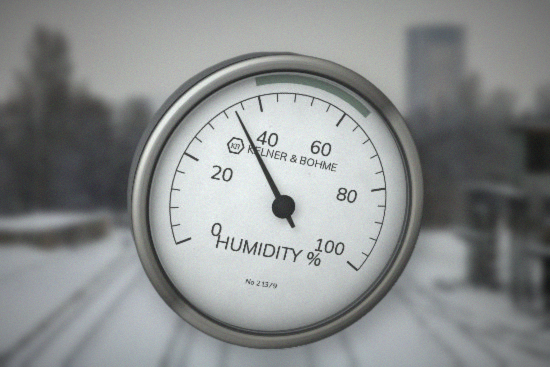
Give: 34 %
